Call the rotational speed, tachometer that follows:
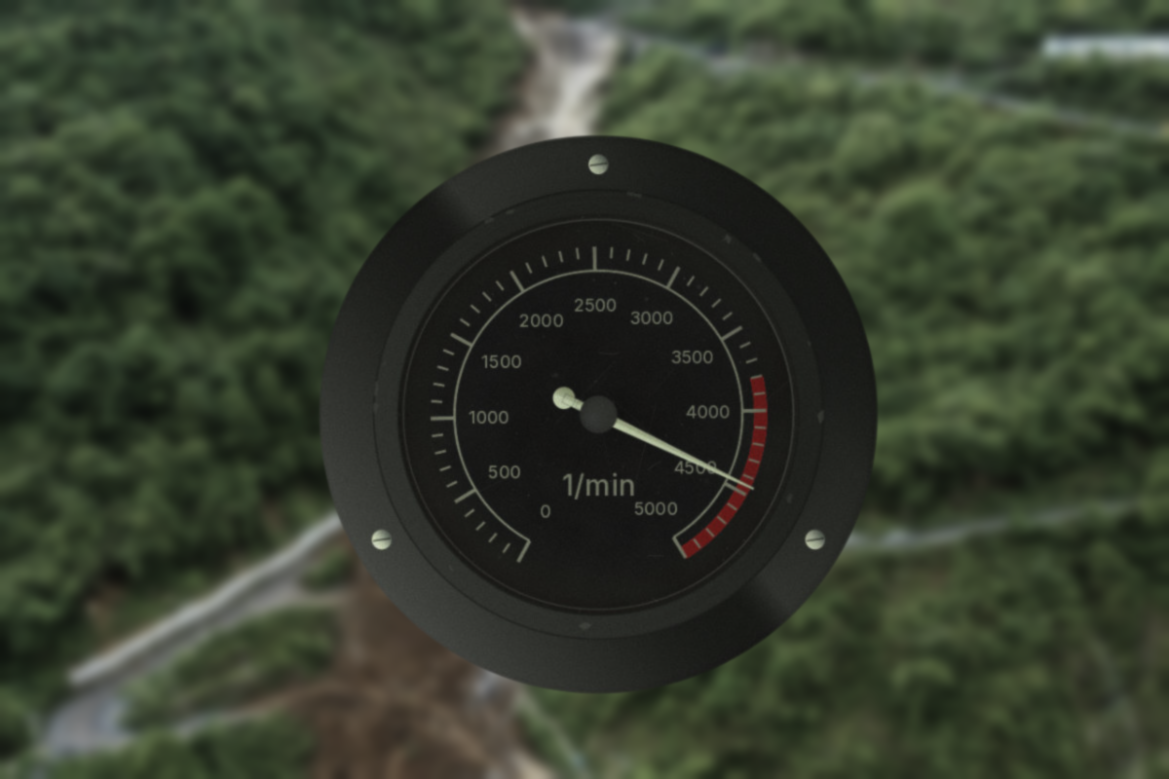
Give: 4450 rpm
